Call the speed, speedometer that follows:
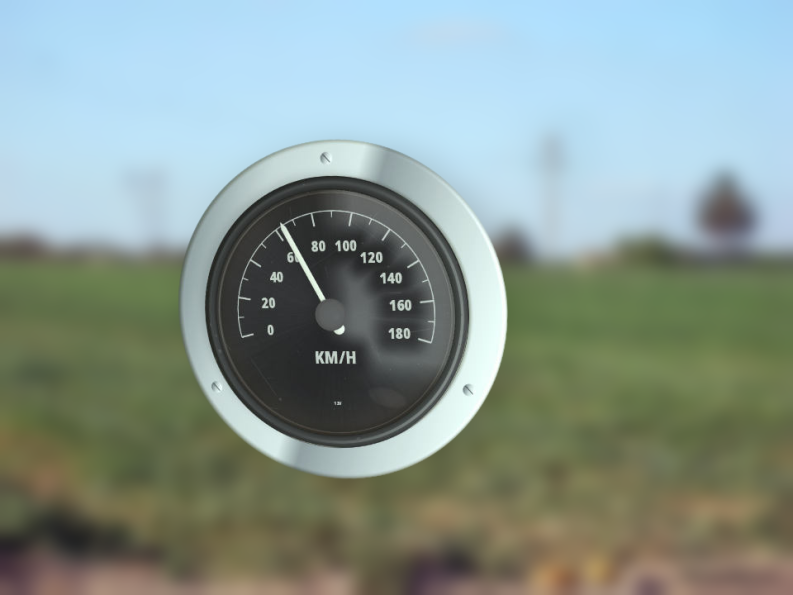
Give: 65 km/h
